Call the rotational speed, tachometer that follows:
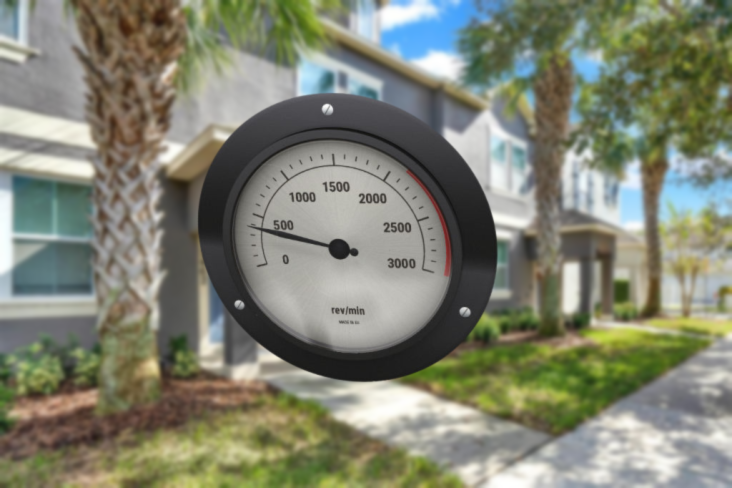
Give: 400 rpm
